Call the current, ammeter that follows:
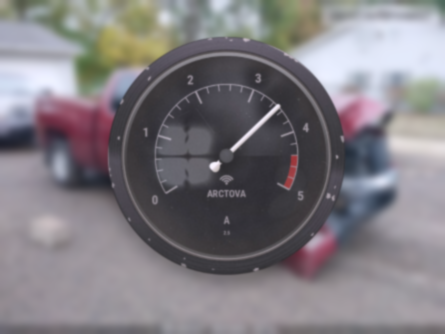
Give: 3.5 A
